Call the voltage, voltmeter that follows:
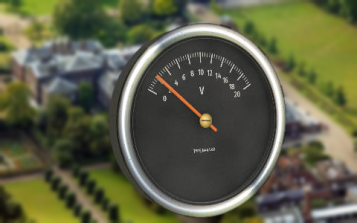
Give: 2 V
